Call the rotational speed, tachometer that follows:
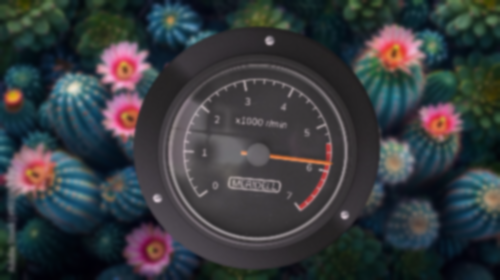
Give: 5800 rpm
